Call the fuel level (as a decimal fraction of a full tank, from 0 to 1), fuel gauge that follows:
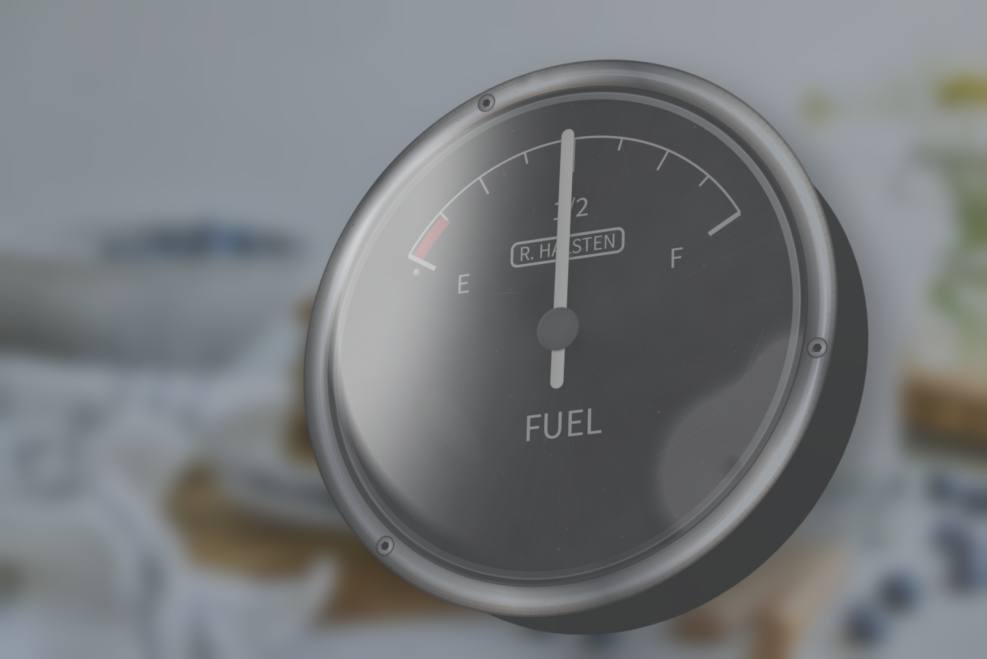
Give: 0.5
